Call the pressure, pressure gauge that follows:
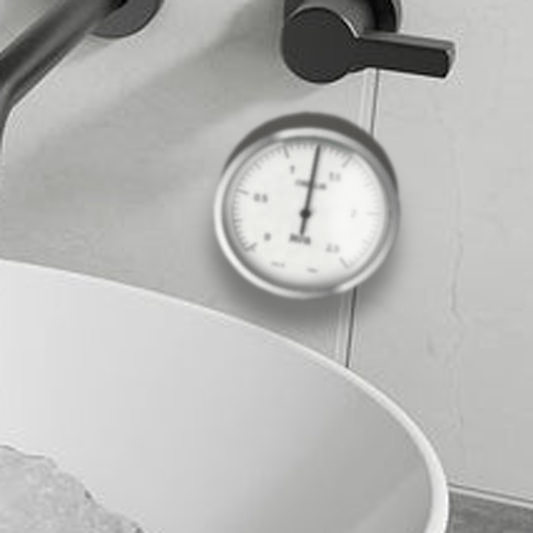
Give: 1.25 MPa
